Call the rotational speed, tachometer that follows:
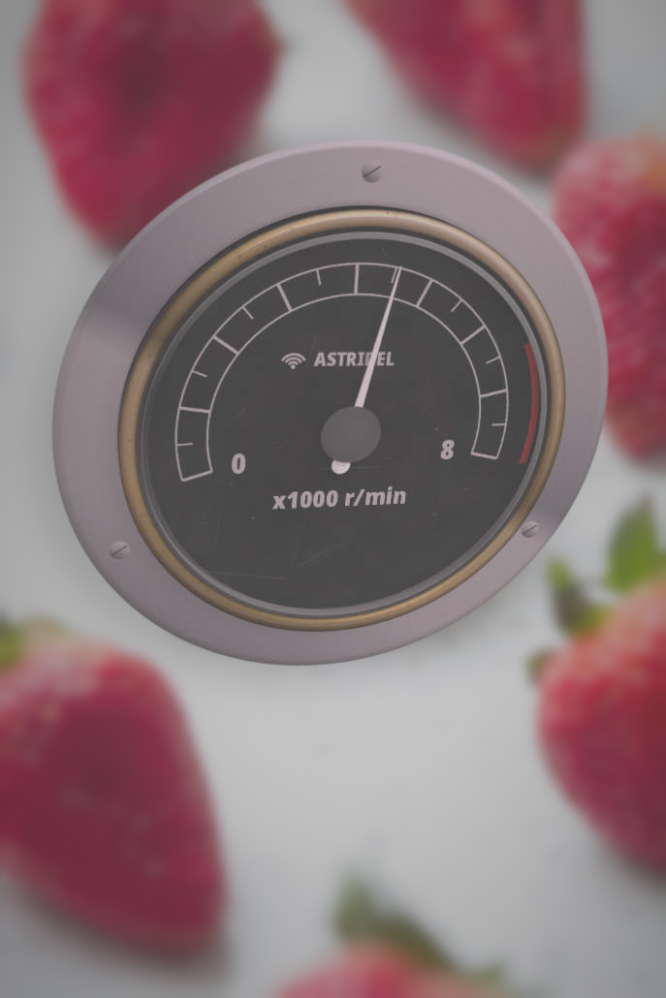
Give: 4500 rpm
